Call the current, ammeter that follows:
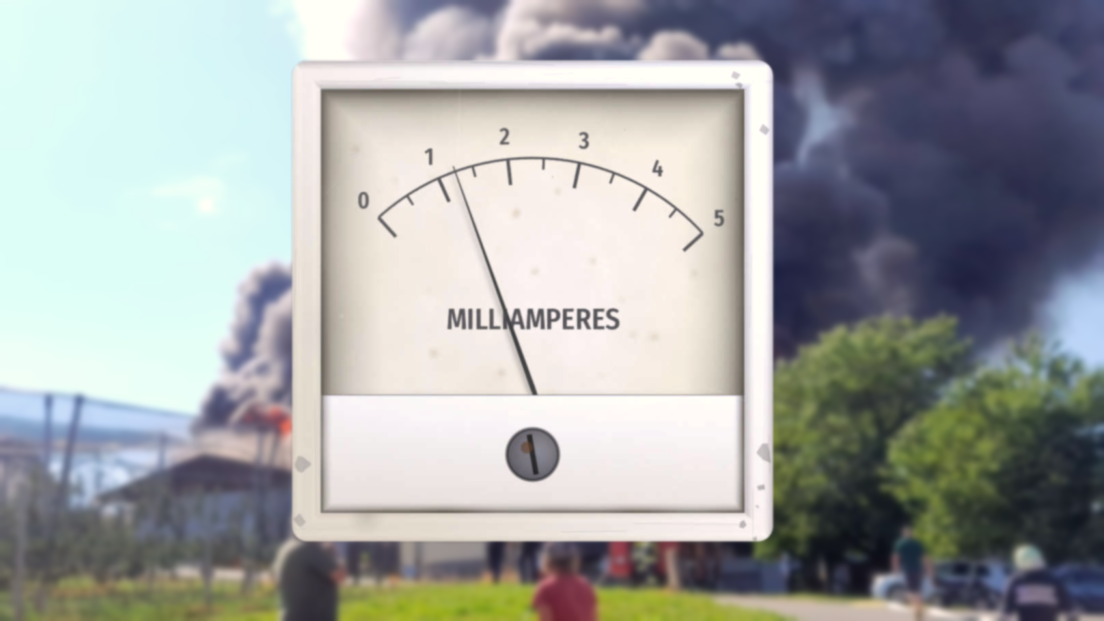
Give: 1.25 mA
